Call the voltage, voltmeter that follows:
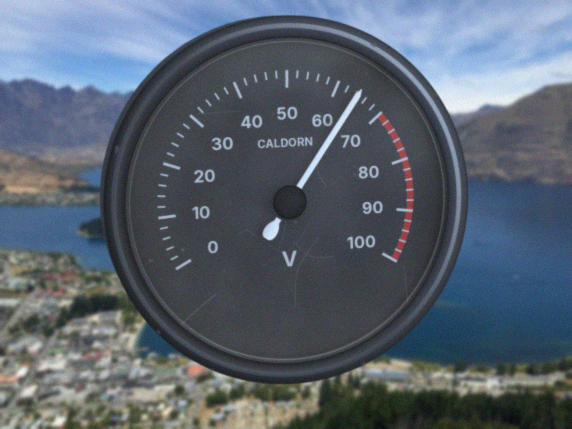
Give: 64 V
